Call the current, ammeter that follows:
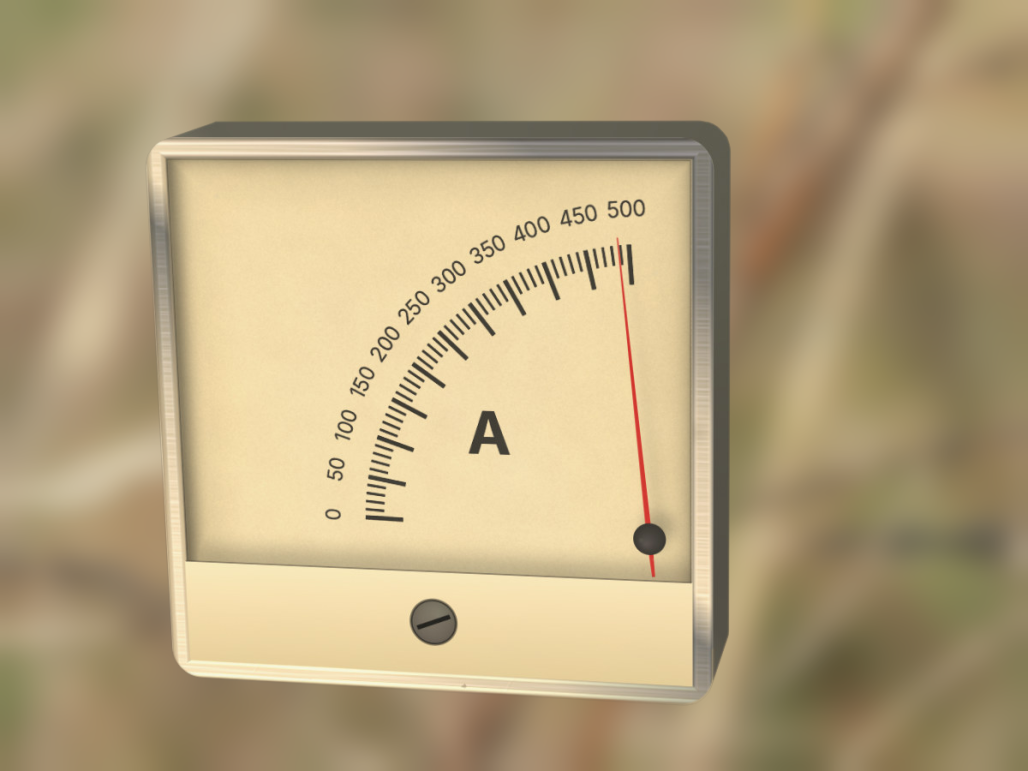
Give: 490 A
